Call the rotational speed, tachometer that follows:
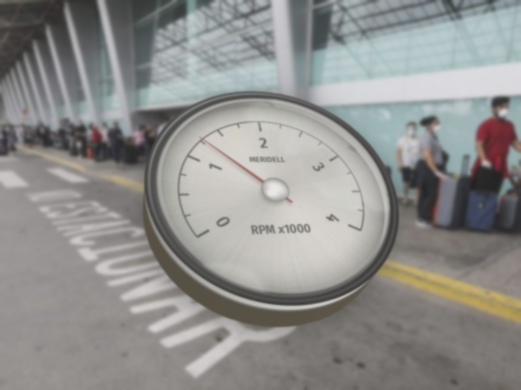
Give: 1250 rpm
